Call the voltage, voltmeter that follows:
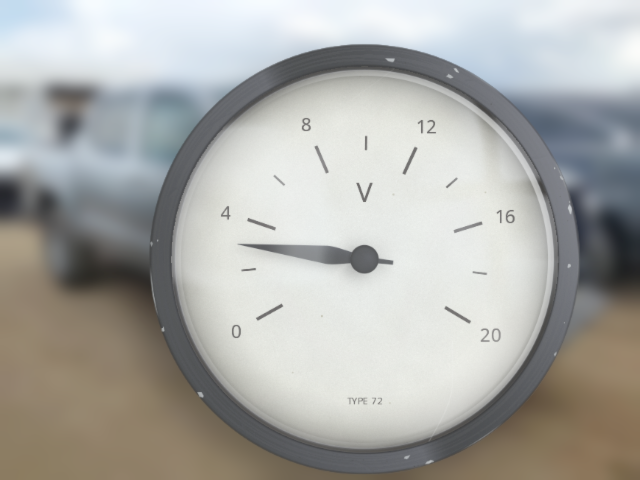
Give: 3 V
